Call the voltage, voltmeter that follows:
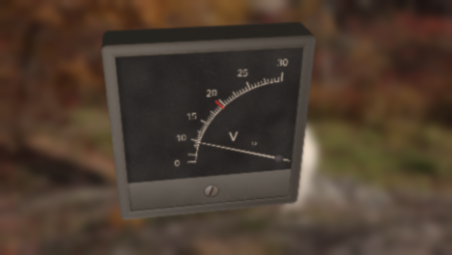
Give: 10 V
